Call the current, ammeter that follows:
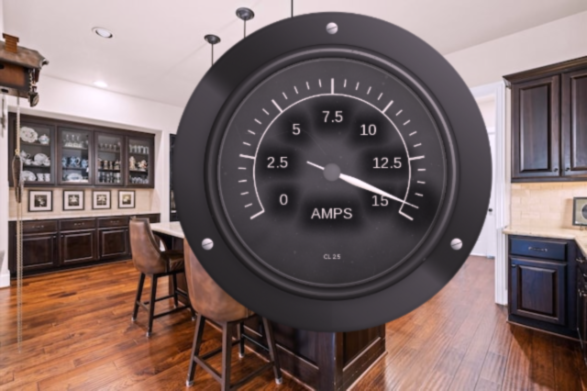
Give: 14.5 A
